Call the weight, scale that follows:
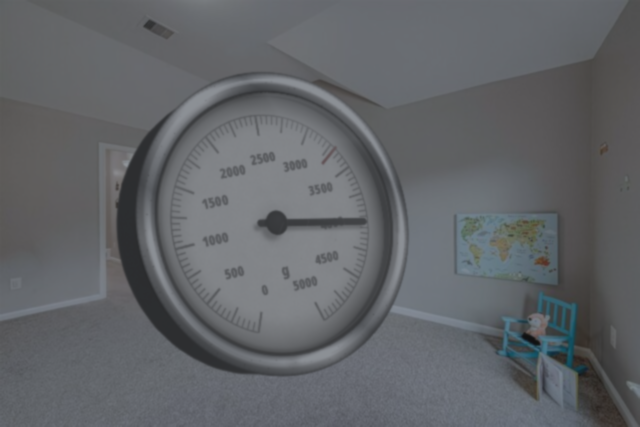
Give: 4000 g
